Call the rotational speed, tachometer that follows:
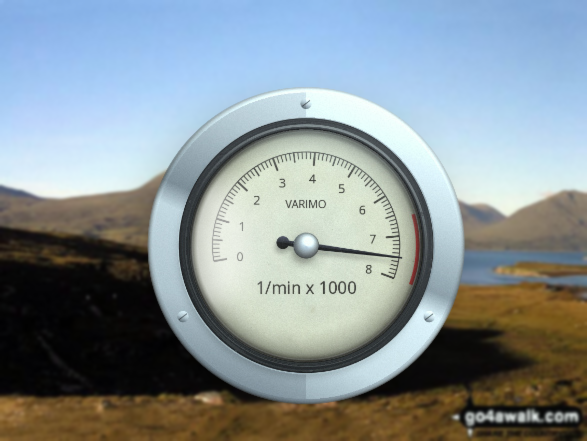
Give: 7500 rpm
